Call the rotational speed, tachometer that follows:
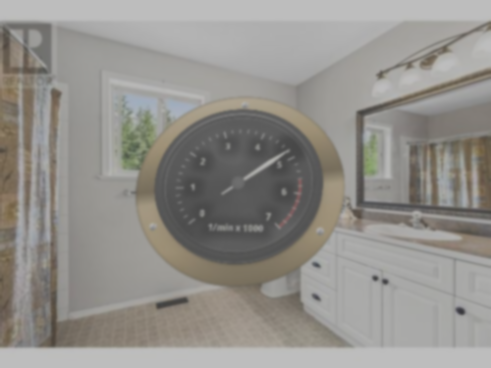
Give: 4800 rpm
